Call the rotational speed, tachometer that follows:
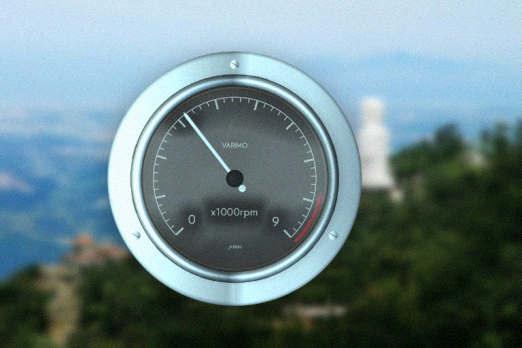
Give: 3200 rpm
